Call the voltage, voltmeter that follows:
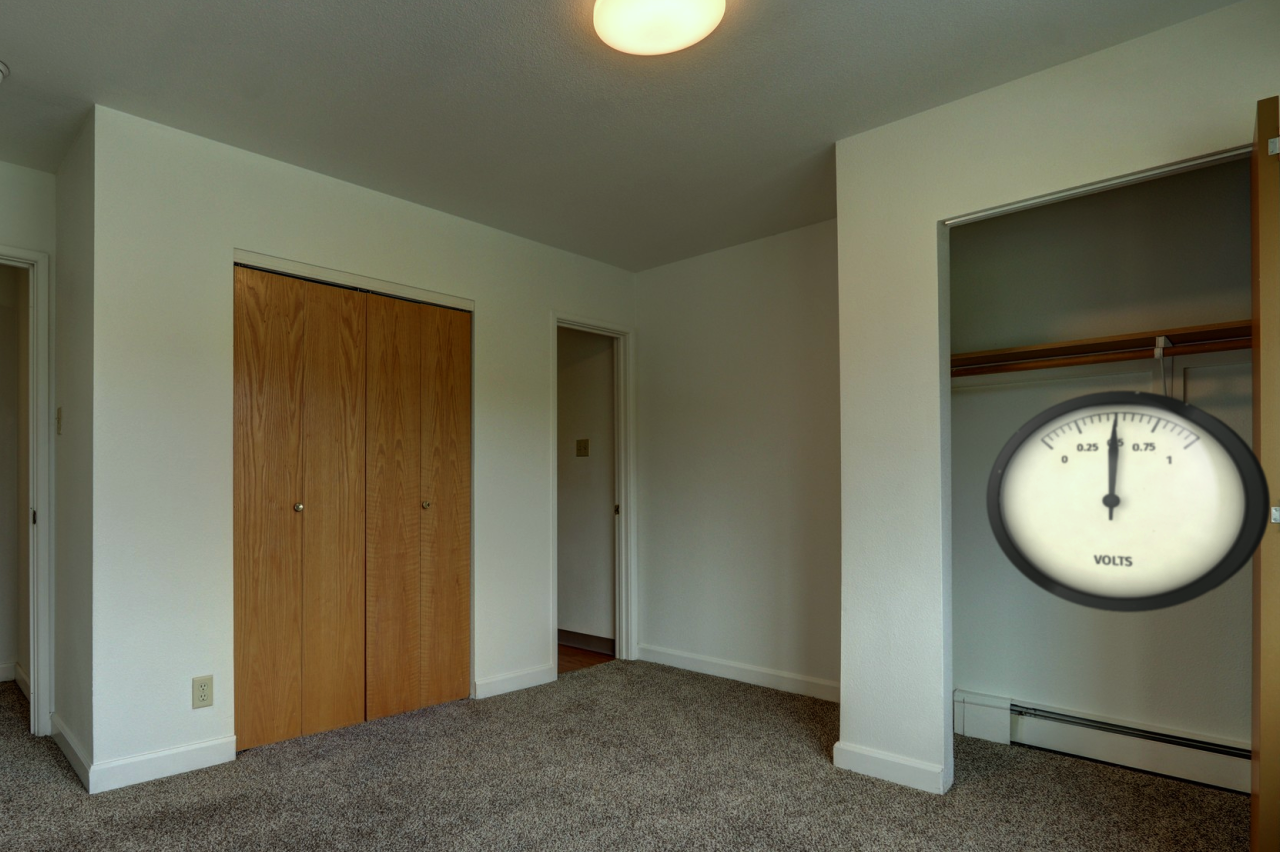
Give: 0.5 V
